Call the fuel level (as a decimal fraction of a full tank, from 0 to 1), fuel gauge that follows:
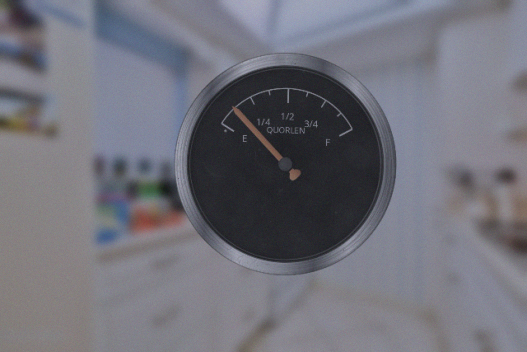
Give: 0.125
